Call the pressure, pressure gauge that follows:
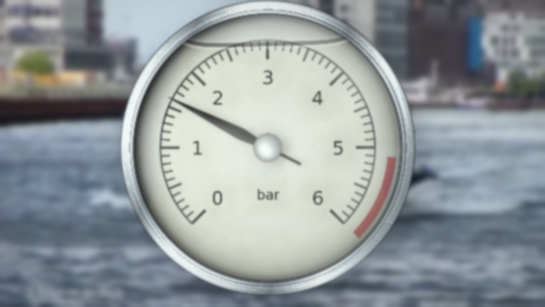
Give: 1.6 bar
